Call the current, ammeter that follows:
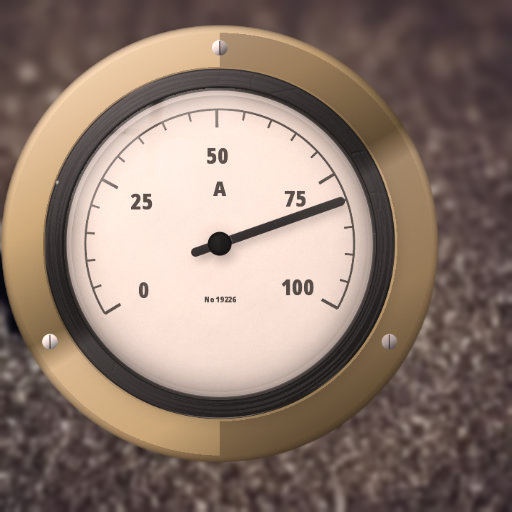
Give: 80 A
